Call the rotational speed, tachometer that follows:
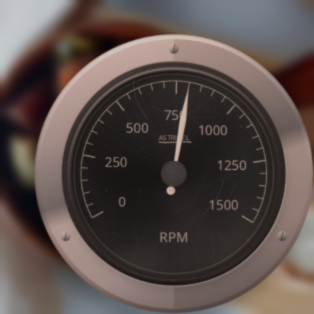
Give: 800 rpm
